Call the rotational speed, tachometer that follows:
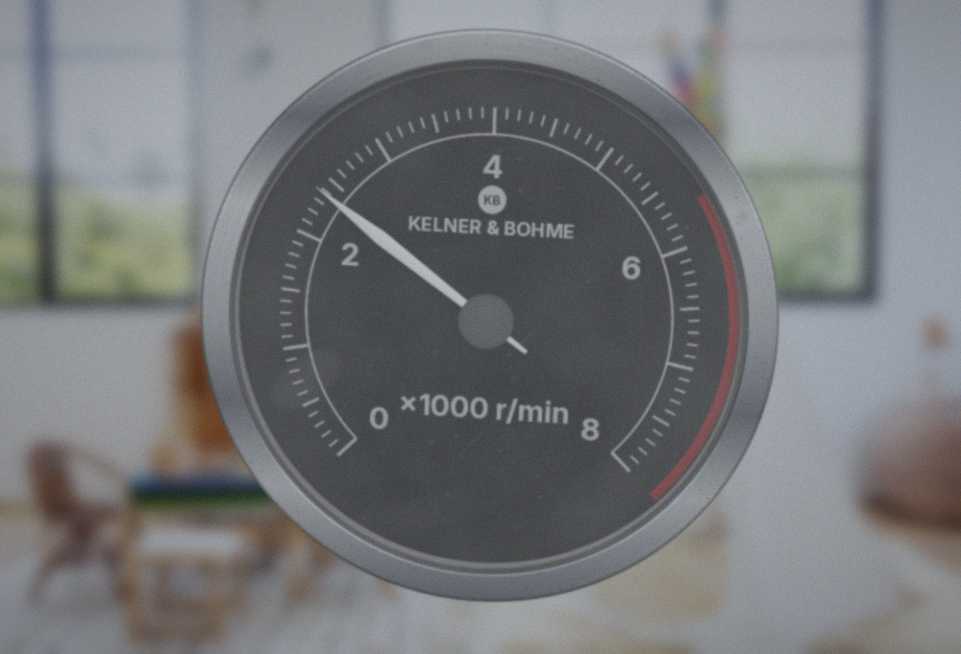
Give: 2400 rpm
